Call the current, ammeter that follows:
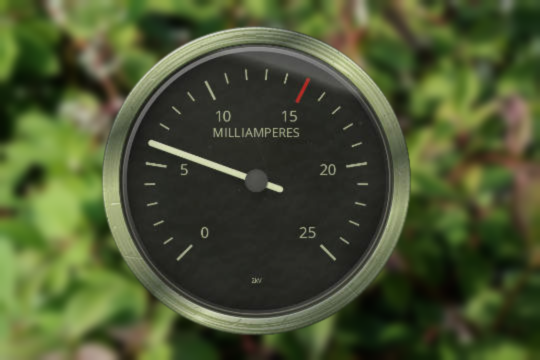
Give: 6 mA
